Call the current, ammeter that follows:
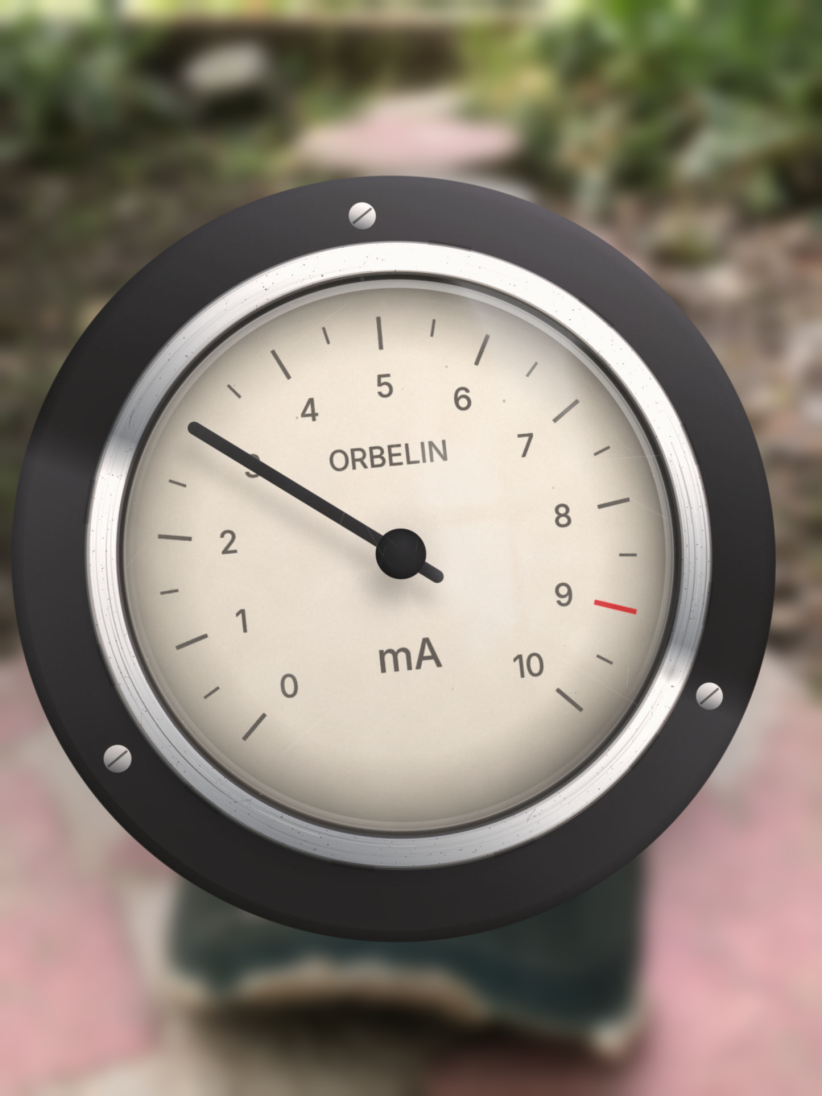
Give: 3 mA
